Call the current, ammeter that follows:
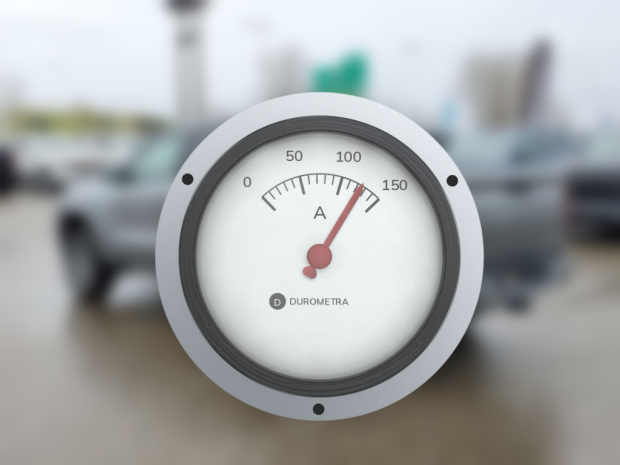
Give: 125 A
